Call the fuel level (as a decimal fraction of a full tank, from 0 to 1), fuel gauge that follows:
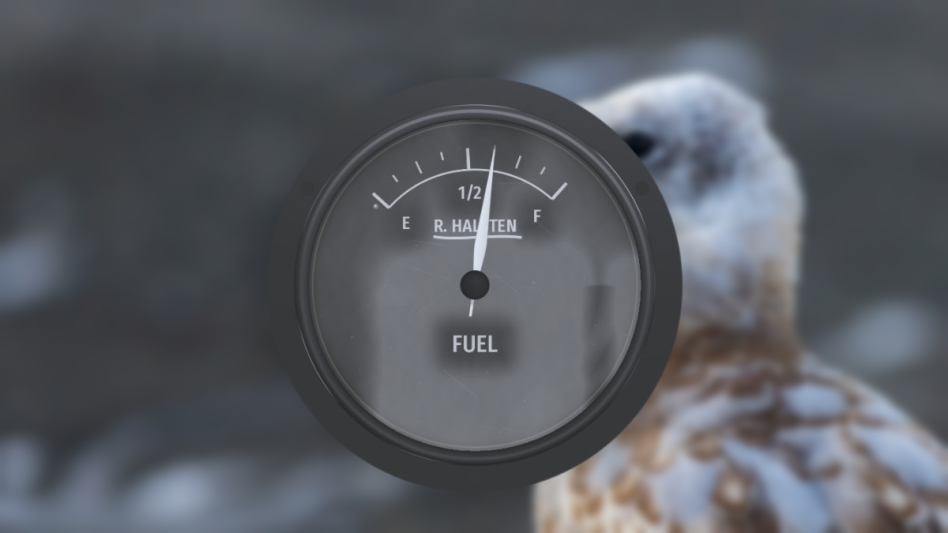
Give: 0.625
